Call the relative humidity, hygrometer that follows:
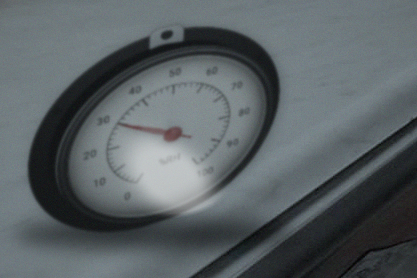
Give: 30 %
